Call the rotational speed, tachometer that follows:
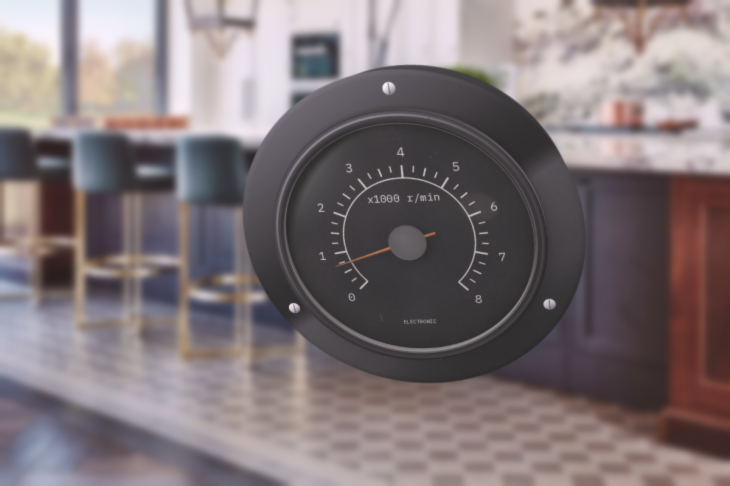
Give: 750 rpm
